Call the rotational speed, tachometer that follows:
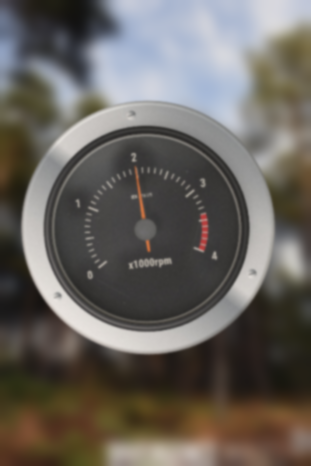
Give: 2000 rpm
